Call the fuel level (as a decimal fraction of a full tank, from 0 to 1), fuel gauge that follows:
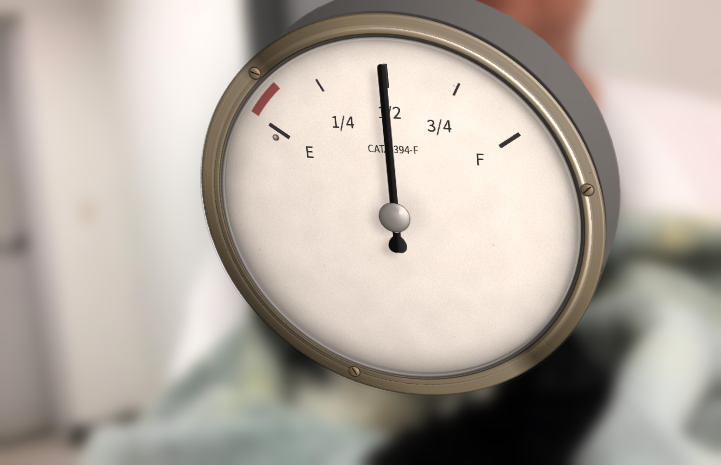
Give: 0.5
